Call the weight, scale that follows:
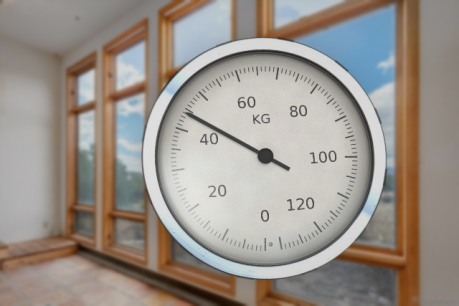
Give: 44 kg
